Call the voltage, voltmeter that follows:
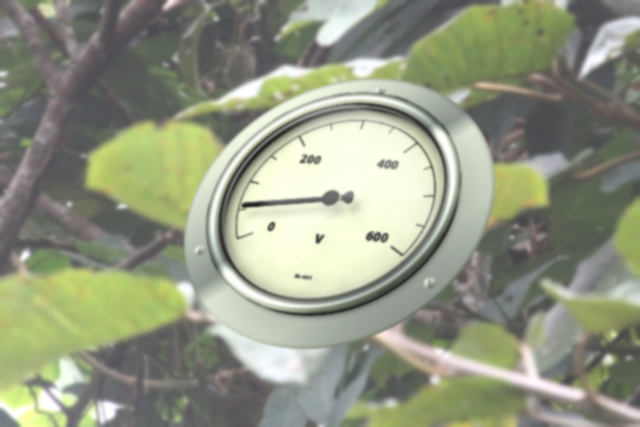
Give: 50 V
